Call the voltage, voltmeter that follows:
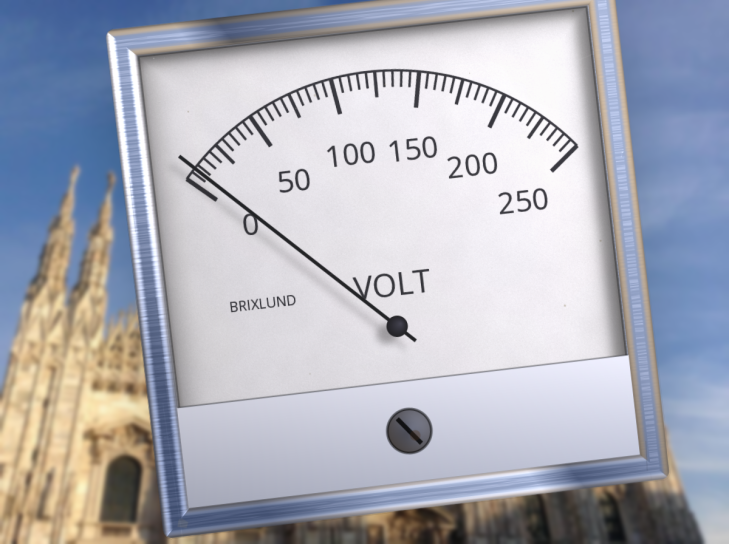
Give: 7.5 V
